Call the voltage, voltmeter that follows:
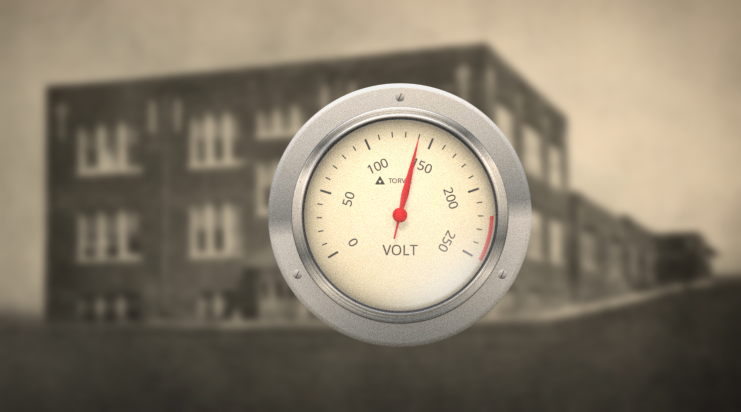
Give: 140 V
